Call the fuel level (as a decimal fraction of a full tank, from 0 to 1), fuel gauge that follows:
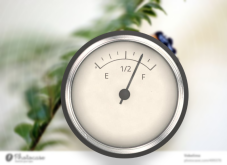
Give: 0.75
